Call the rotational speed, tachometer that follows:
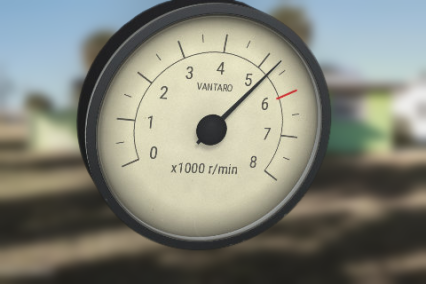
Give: 5250 rpm
